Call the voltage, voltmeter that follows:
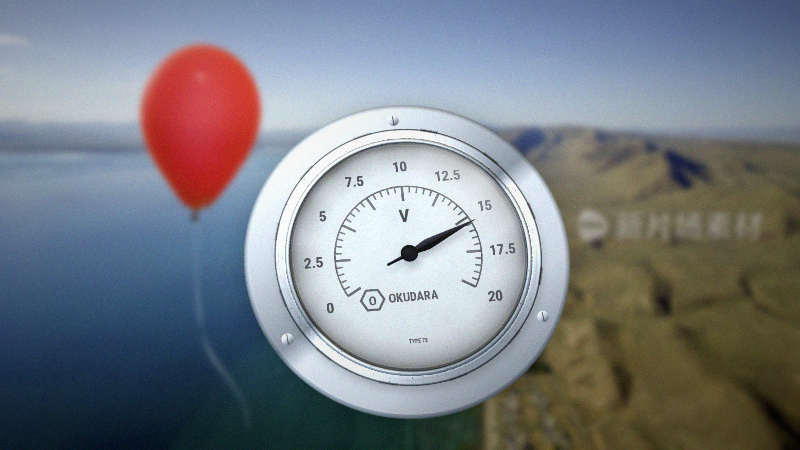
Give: 15.5 V
